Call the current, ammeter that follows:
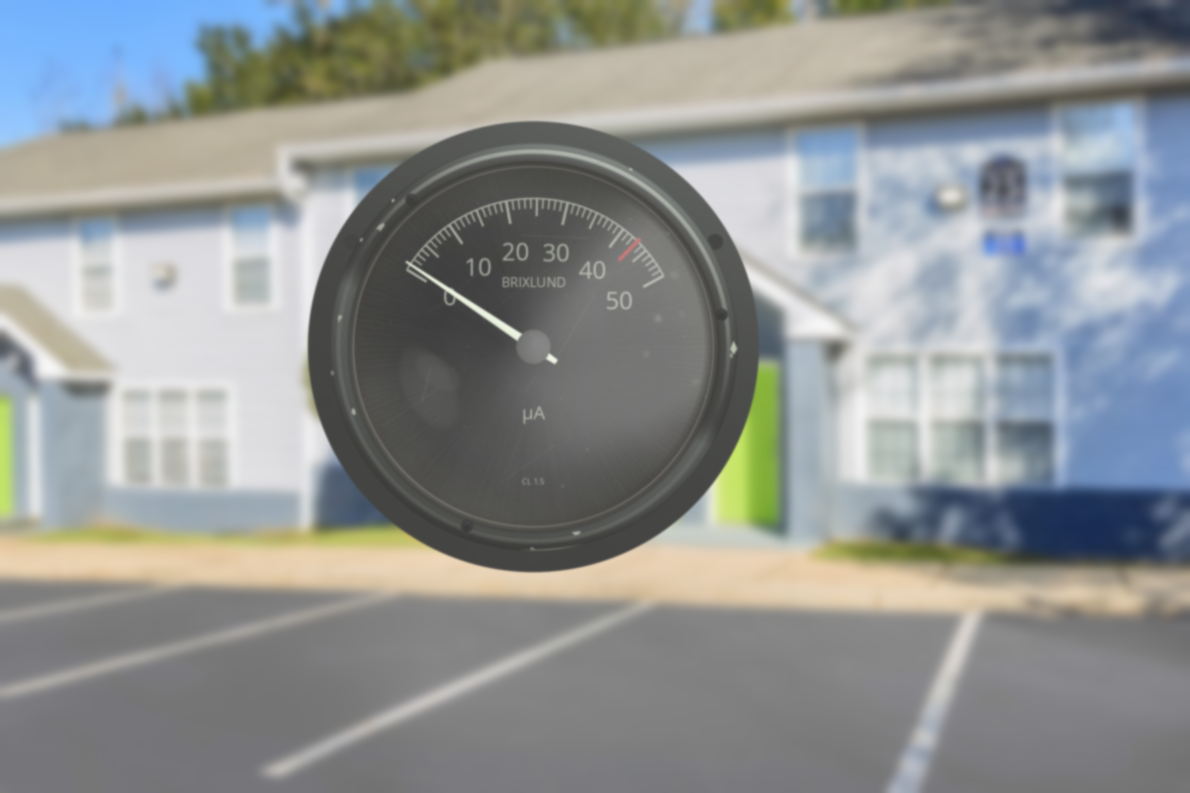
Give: 1 µA
